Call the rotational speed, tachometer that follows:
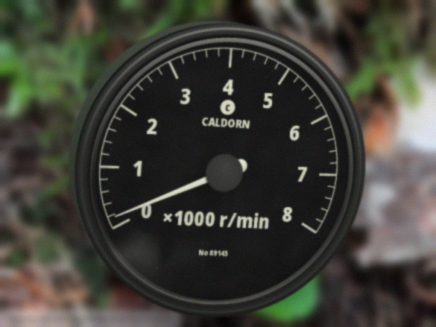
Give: 200 rpm
